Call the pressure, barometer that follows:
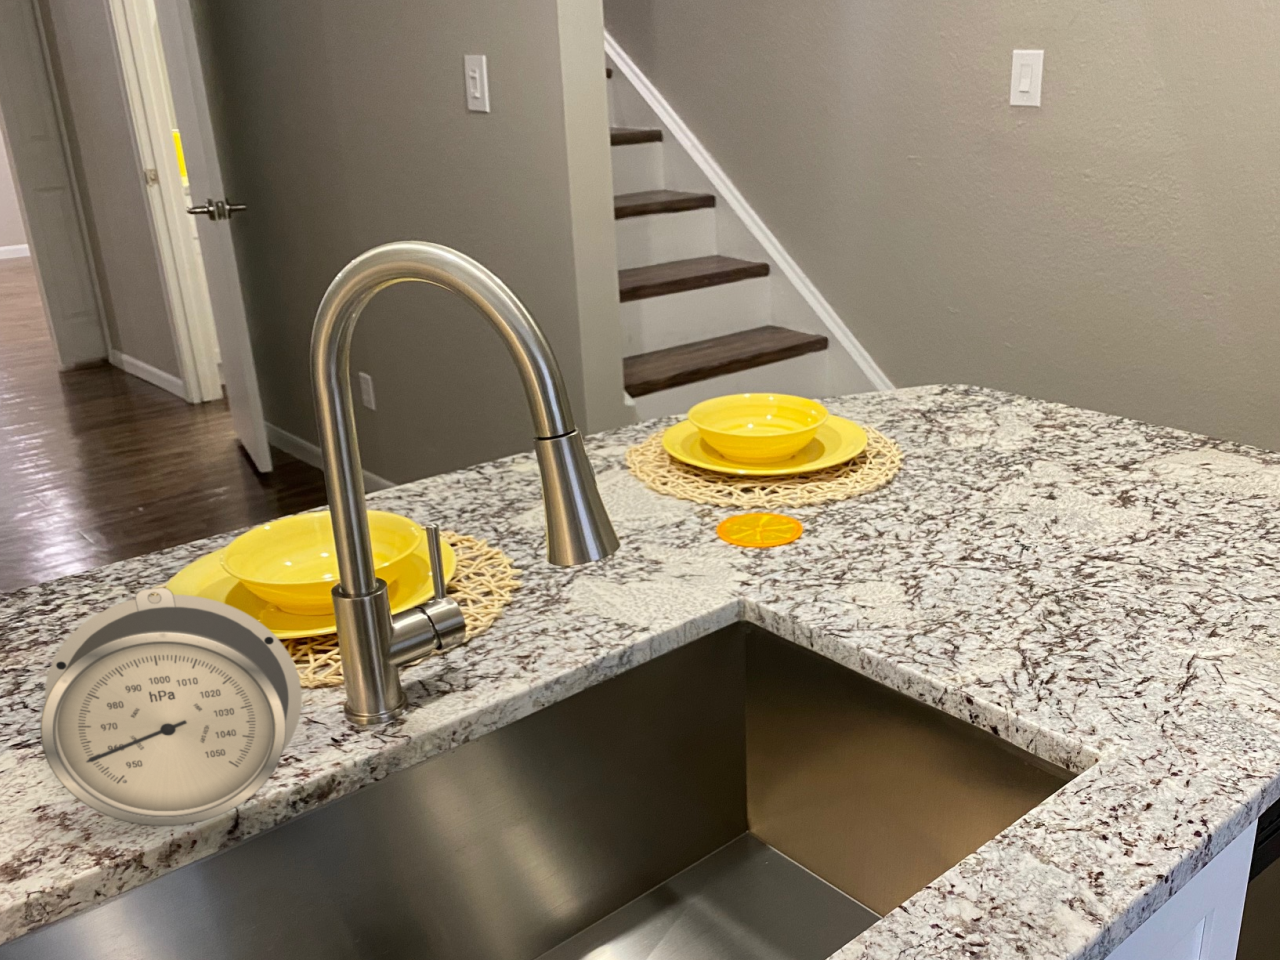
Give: 960 hPa
